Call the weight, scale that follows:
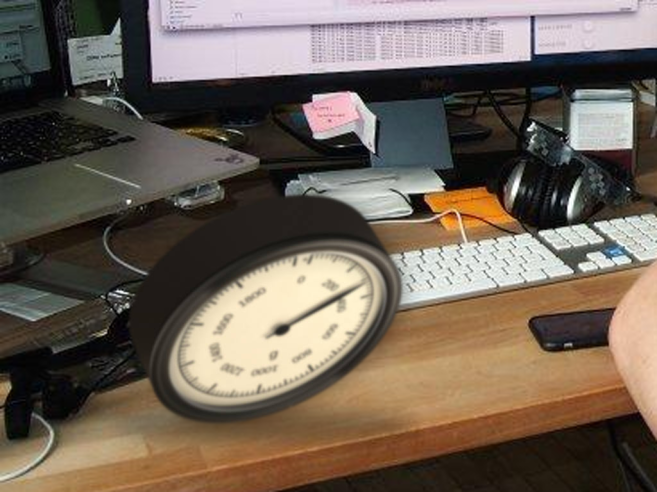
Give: 300 g
